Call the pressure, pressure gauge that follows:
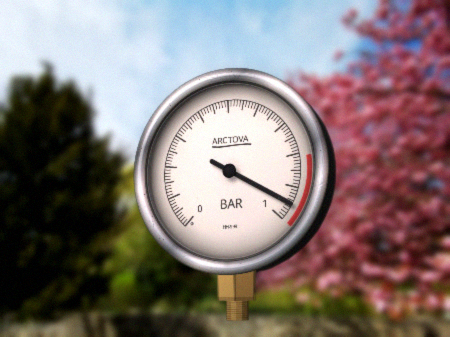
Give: 0.95 bar
